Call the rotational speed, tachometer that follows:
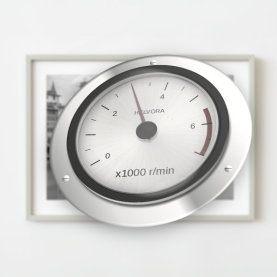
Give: 3000 rpm
